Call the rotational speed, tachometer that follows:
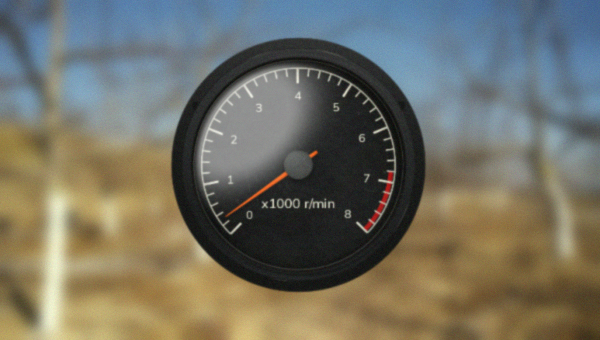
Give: 300 rpm
